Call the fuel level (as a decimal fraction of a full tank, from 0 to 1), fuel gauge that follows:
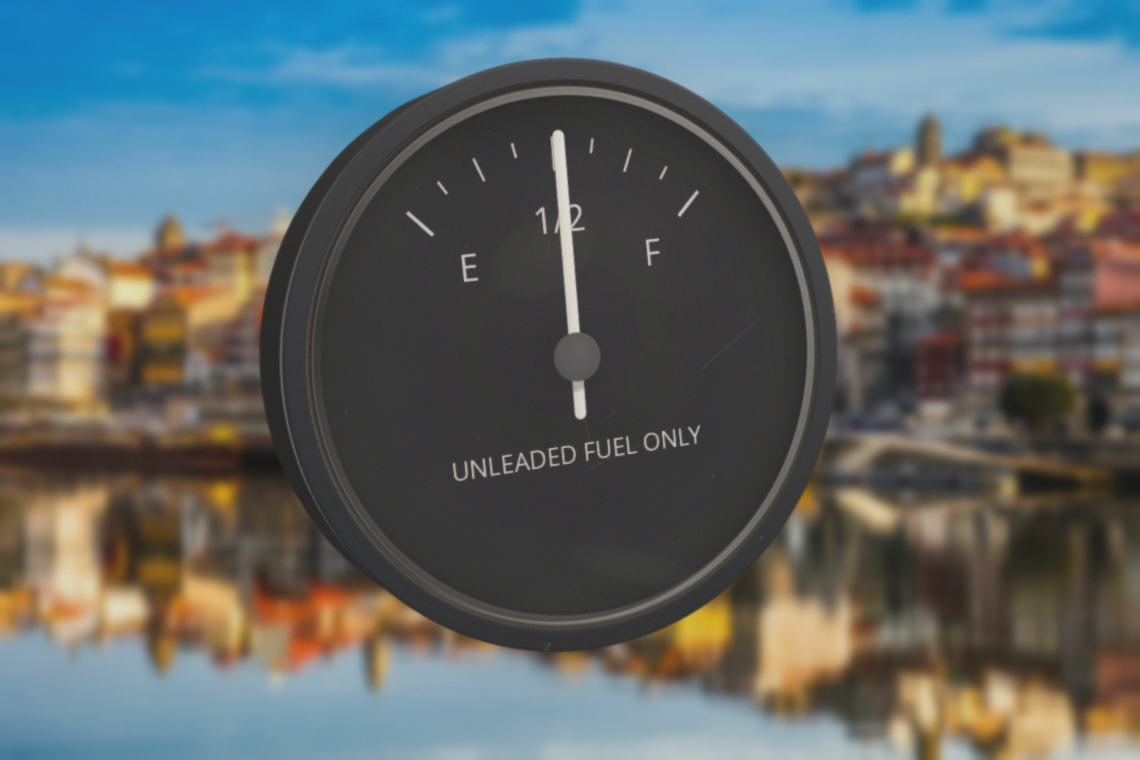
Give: 0.5
